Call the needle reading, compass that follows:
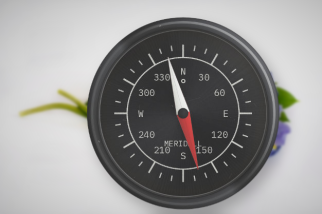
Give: 165 °
